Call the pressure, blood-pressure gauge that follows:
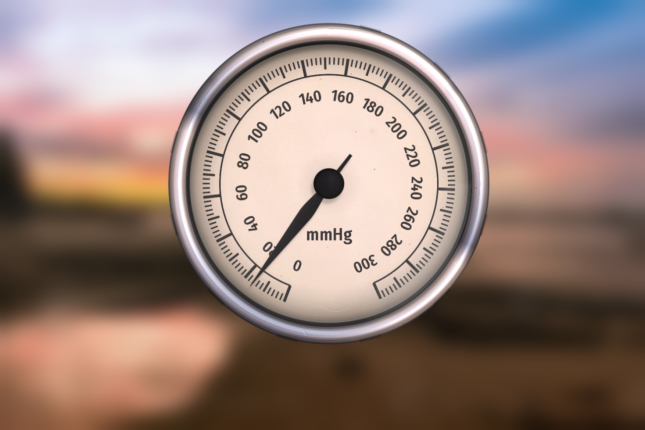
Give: 16 mmHg
